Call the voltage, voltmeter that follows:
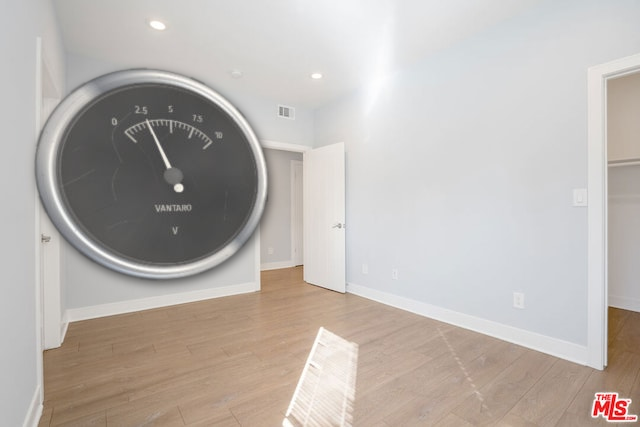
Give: 2.5 V
